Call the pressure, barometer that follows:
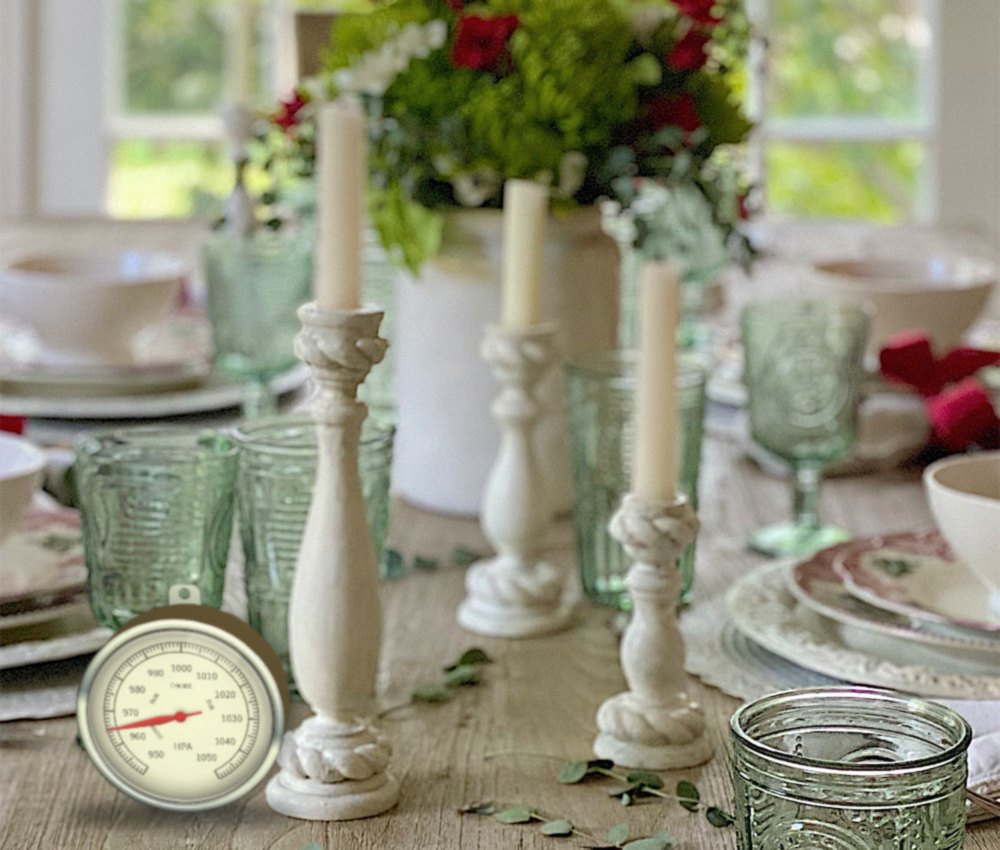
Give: 965 hPa
